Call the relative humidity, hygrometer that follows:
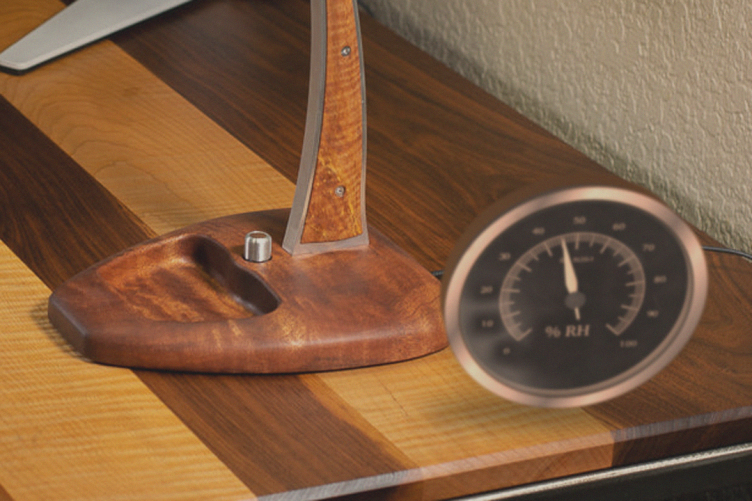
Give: 45 %
